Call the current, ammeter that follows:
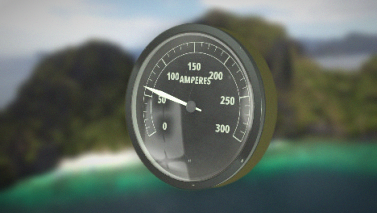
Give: 60 A
